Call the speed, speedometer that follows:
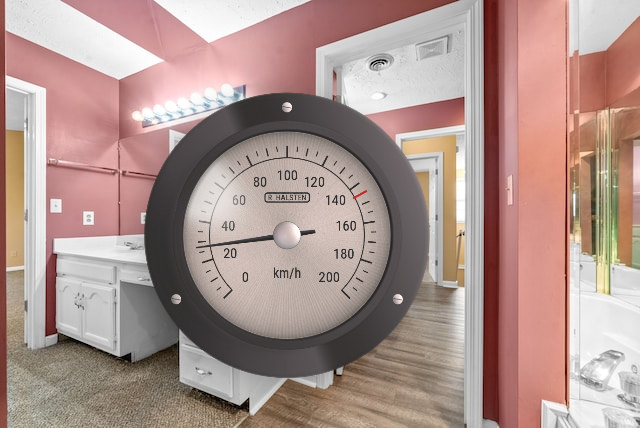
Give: 27.5 km/h
